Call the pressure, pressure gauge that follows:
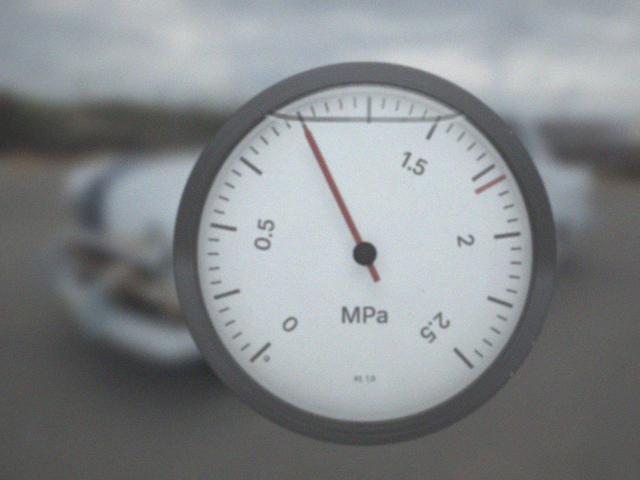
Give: 1 MPa
